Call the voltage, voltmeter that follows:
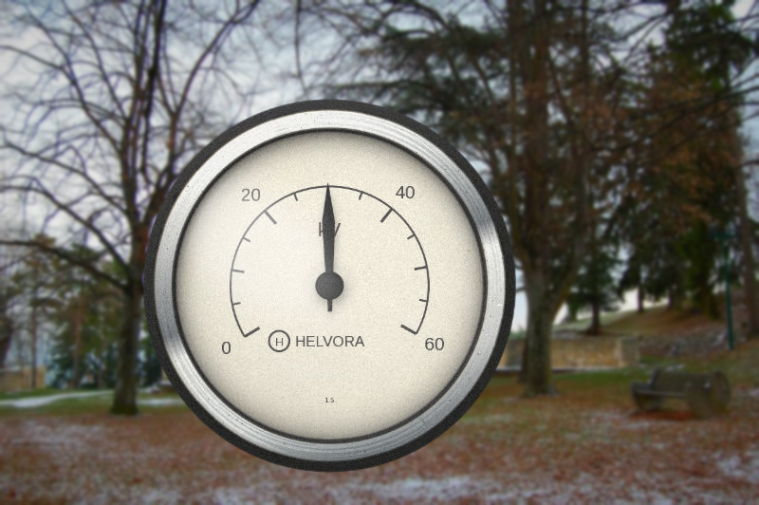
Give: 30 kV
